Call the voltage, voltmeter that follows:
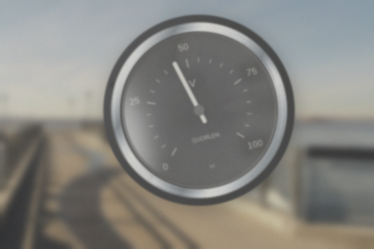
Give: 45 V
